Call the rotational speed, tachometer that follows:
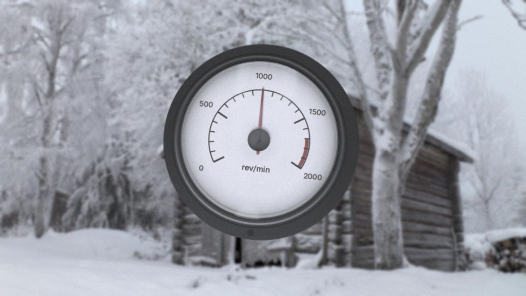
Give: 1000 rpm
